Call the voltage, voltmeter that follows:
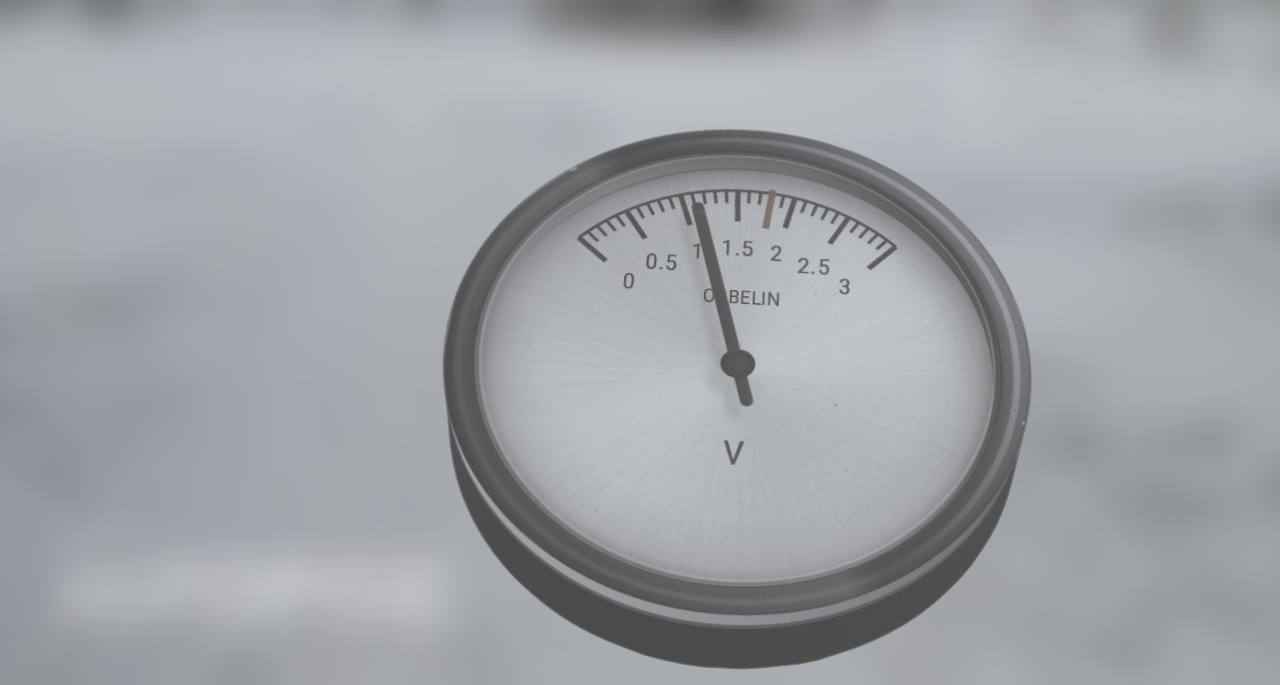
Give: 1.1 V
